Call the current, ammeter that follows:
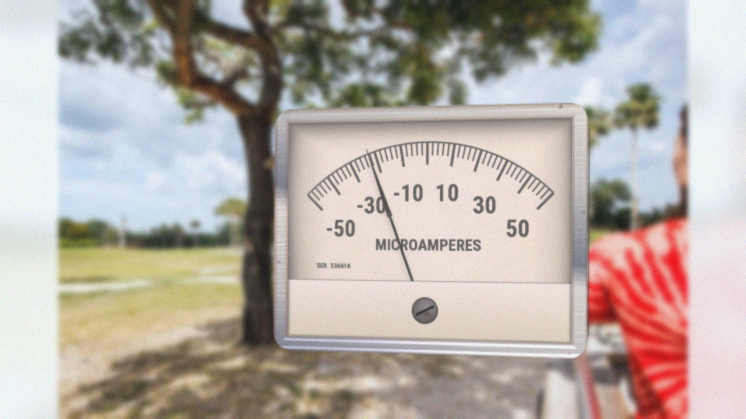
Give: -22 µA
